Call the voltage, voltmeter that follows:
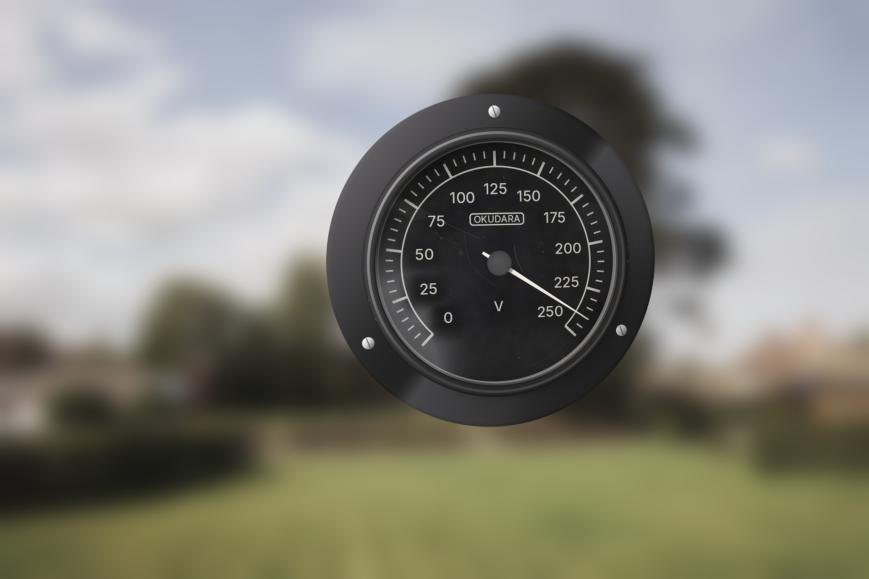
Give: 240 V
